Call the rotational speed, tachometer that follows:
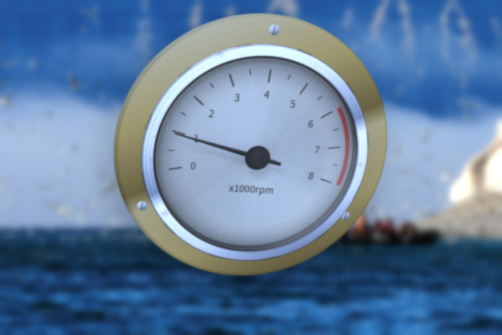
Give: 1000 rpm
